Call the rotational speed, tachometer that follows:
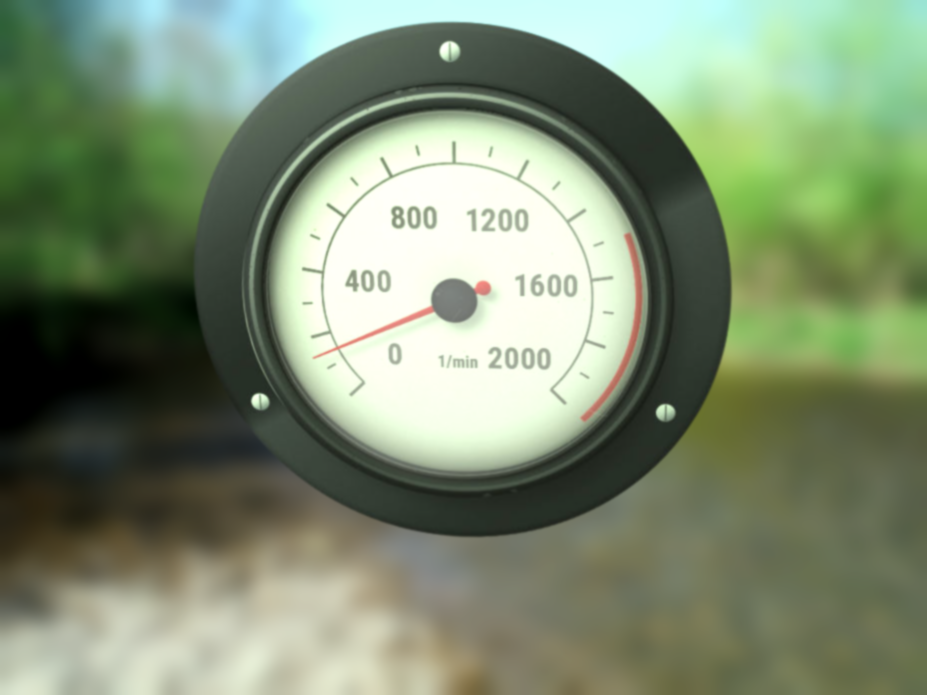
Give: 150 rpm
